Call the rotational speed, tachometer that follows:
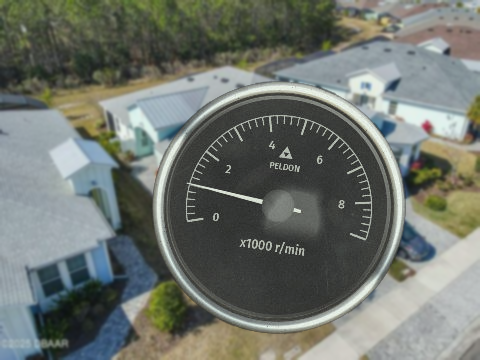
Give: 1000 rpm
